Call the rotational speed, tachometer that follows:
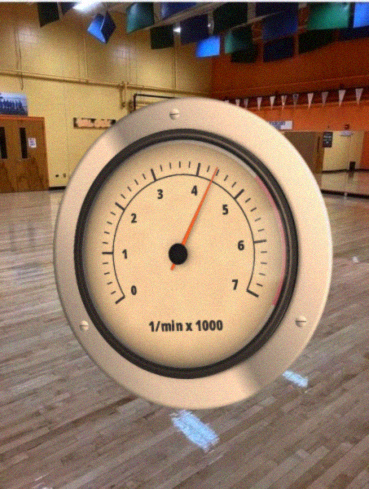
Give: 4400 rpm
